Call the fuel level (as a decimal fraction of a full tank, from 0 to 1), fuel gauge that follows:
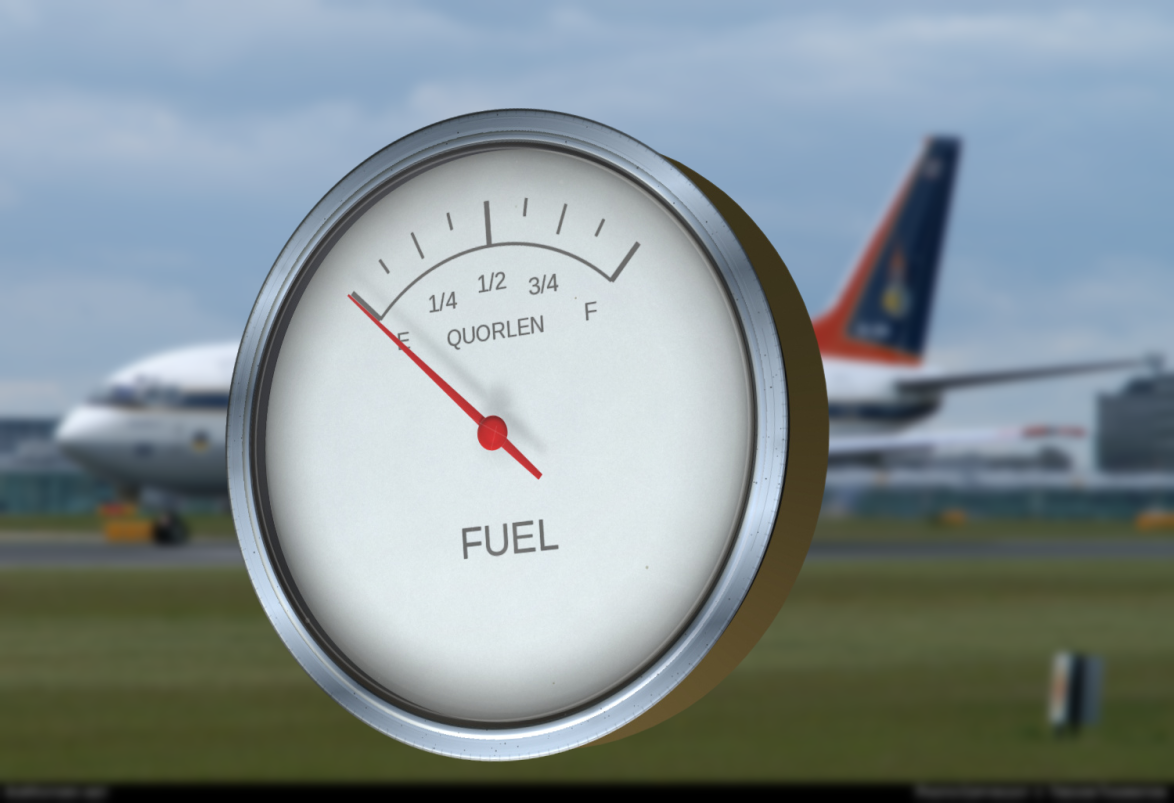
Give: 0
